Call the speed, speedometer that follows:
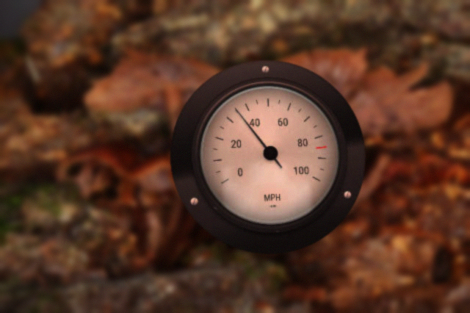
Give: 35 mph
